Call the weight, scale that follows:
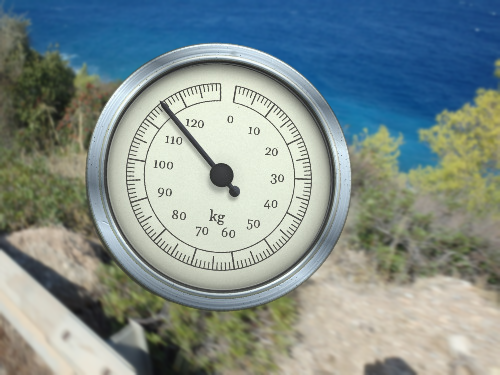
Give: 115 kg
